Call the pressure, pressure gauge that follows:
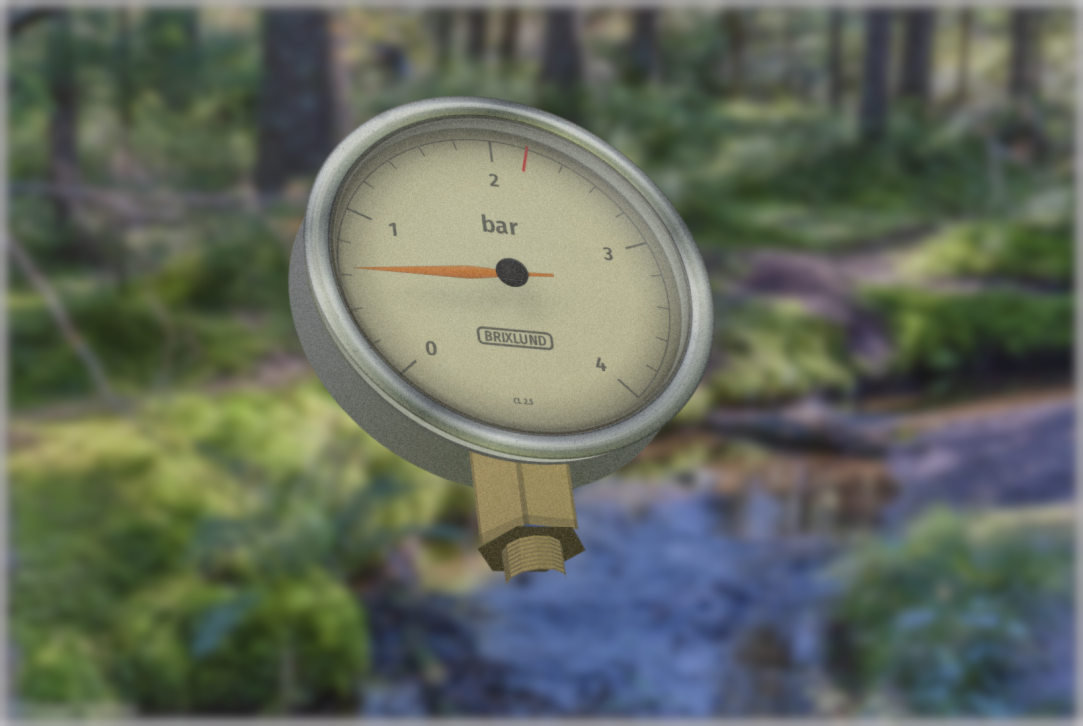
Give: 0.6 bar
